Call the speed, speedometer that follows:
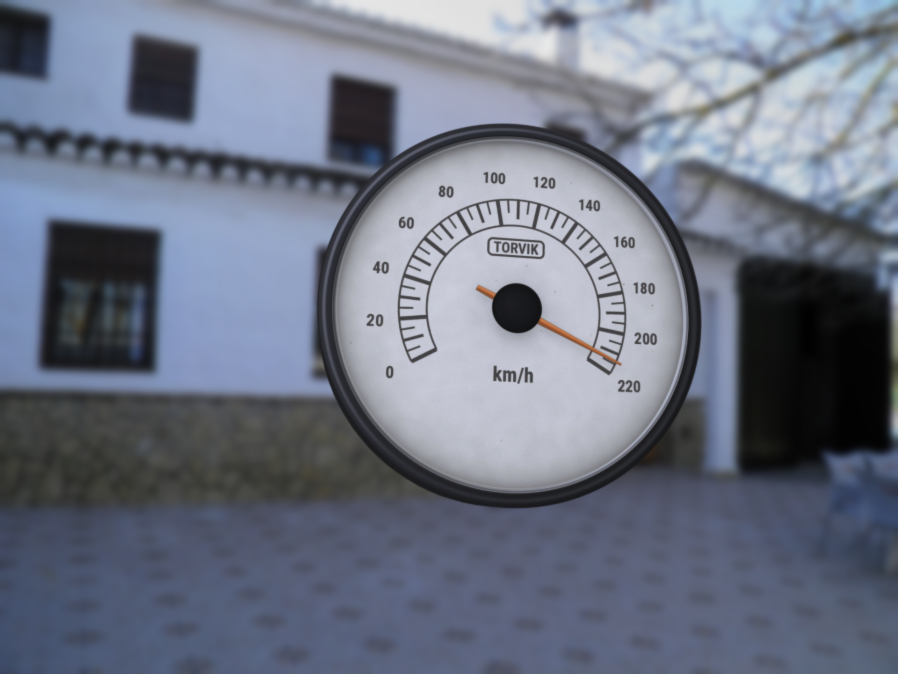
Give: 215 km/h
